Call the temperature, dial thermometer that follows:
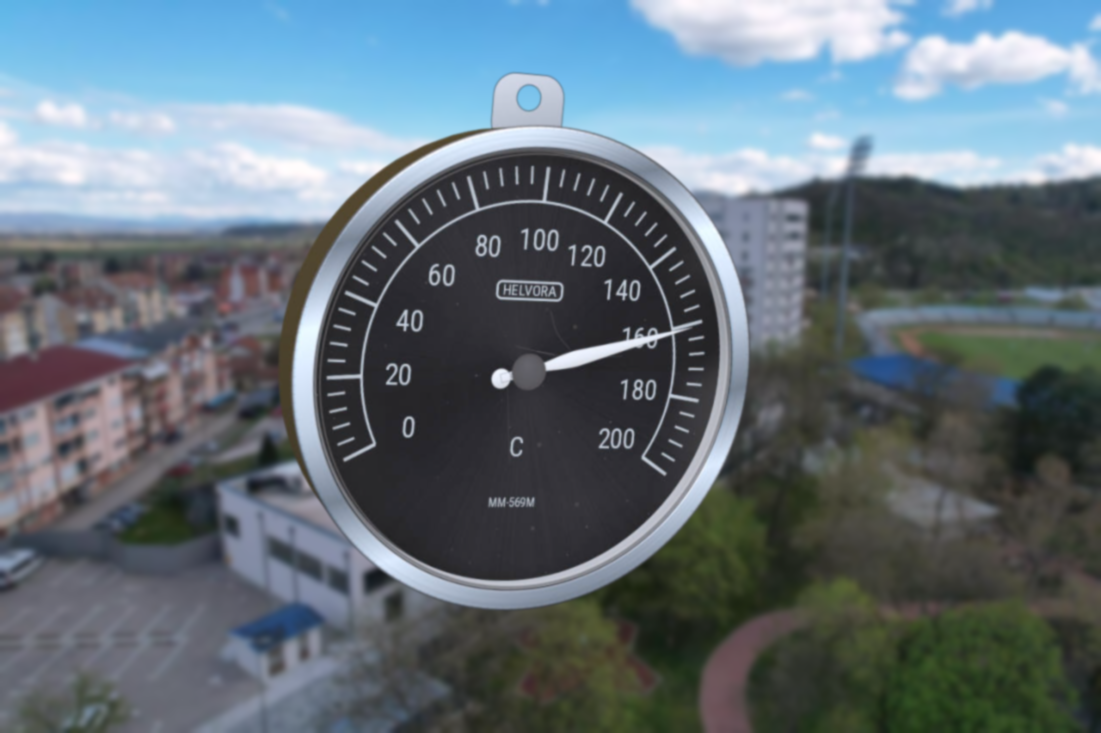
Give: 160 °C
